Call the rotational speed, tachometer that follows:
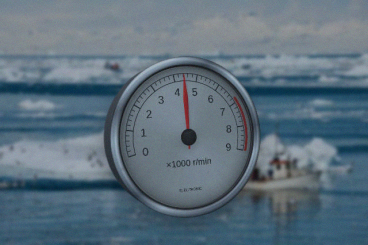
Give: 4400 rpm
